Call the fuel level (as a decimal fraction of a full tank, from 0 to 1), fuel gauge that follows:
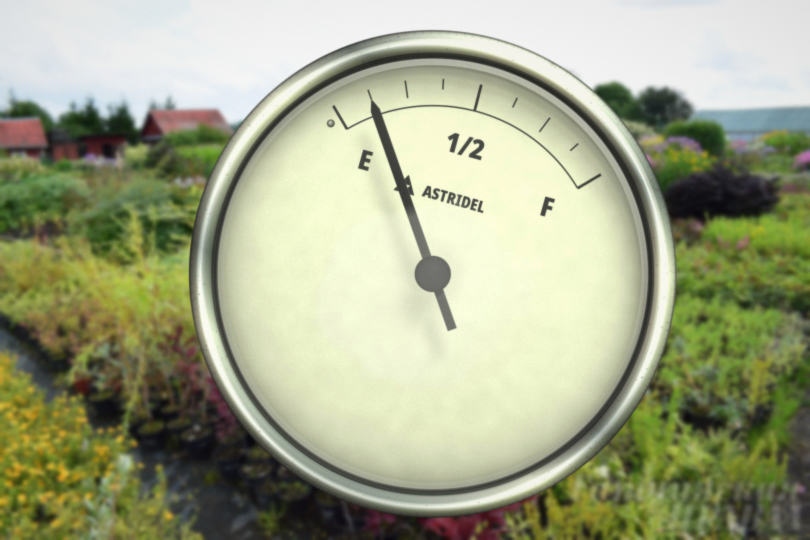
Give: 0.125
